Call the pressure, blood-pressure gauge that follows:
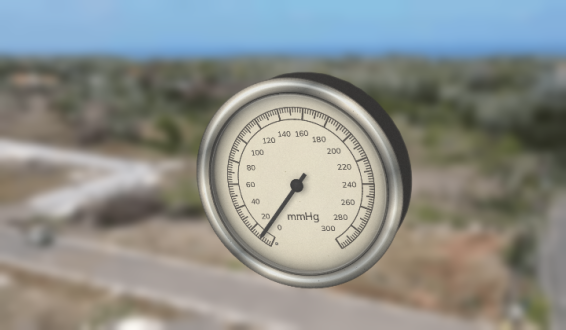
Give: 10 mmHg
